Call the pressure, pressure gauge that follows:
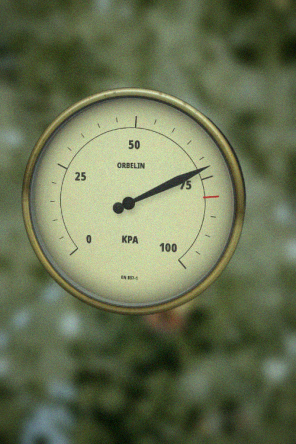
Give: 72.5 kPa
